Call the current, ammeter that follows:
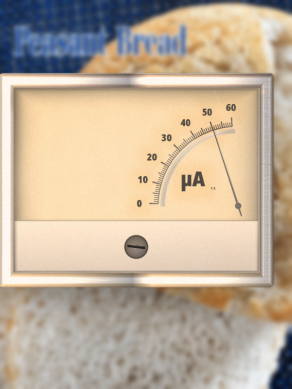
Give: 50 µA
